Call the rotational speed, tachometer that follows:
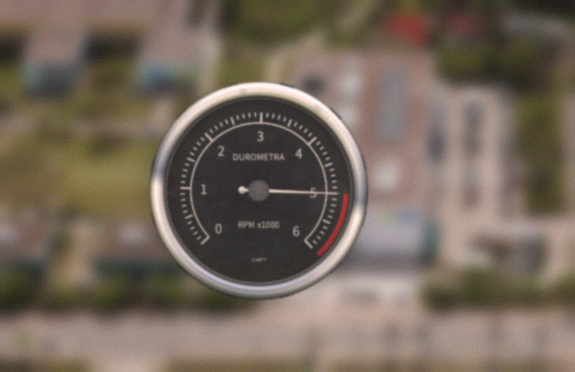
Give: 5000 rpm
